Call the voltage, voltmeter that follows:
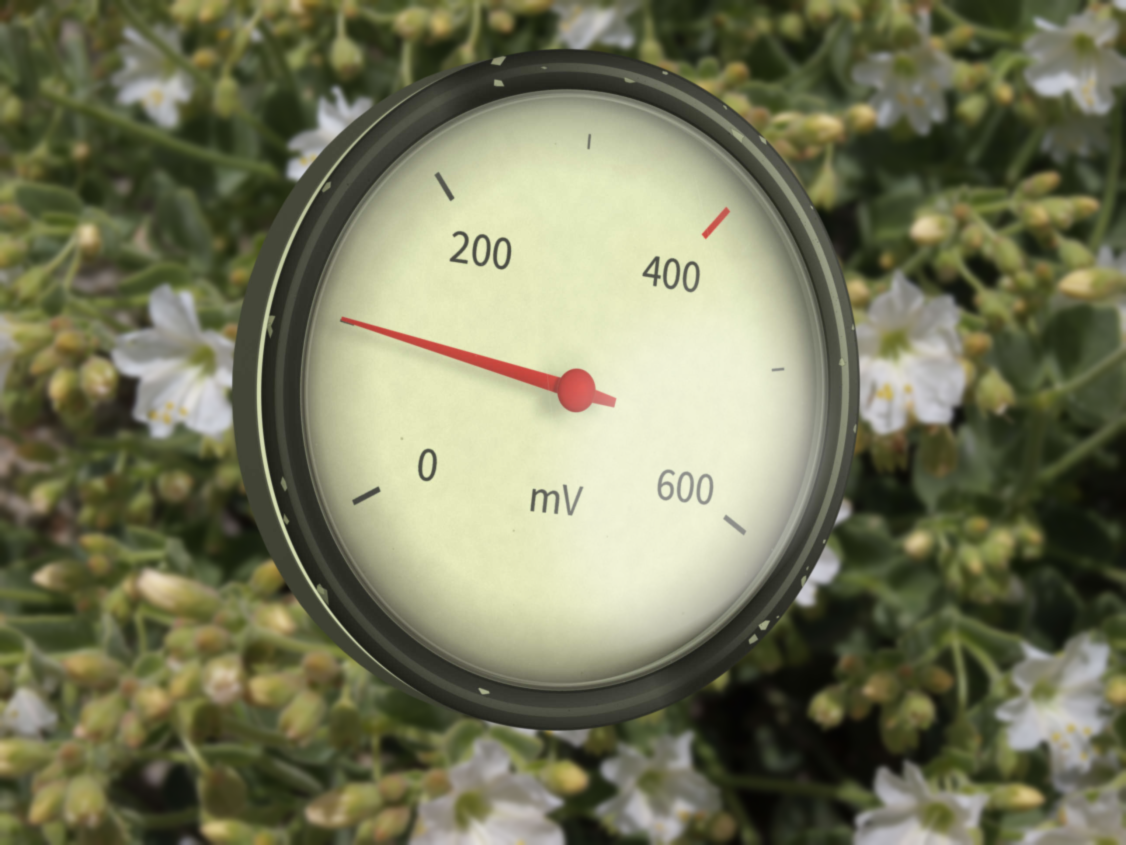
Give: 100 mV
